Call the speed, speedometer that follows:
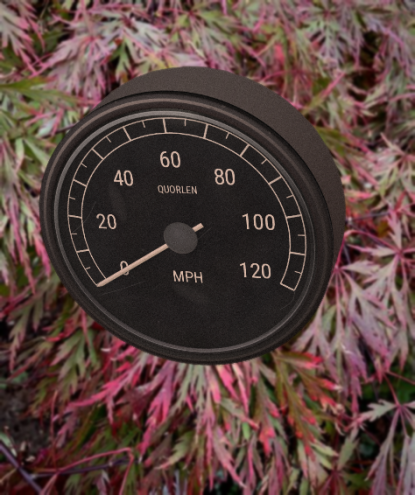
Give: 0 mph
